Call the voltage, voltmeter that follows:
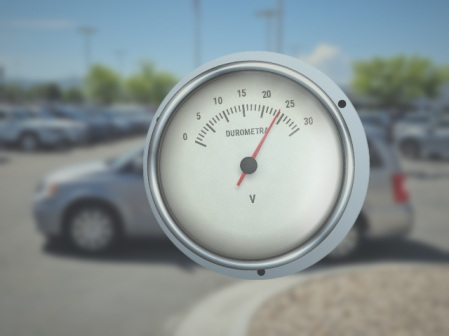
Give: 24 V
